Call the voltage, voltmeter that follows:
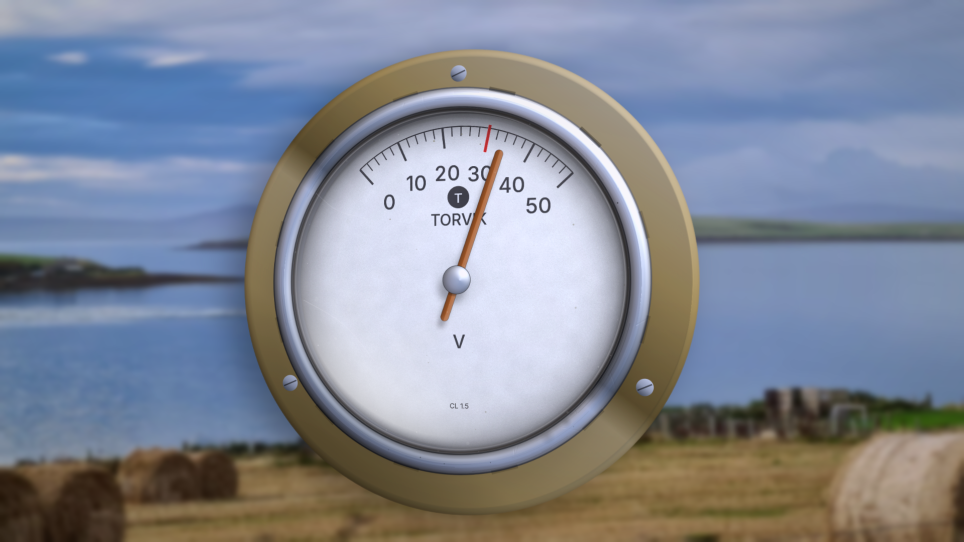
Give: 34 V
